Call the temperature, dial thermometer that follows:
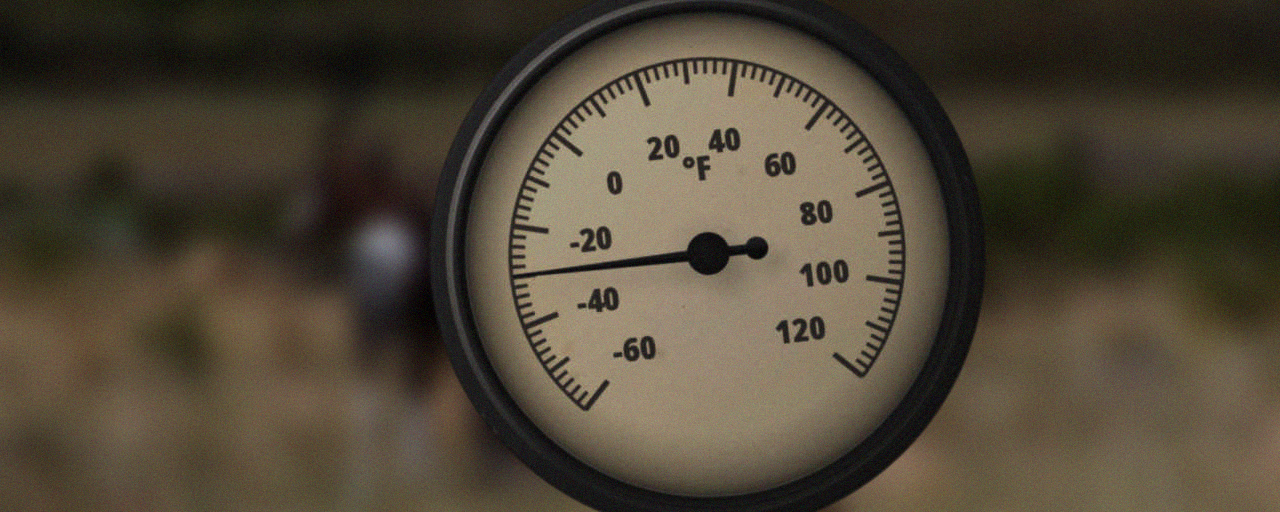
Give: -30 °F
